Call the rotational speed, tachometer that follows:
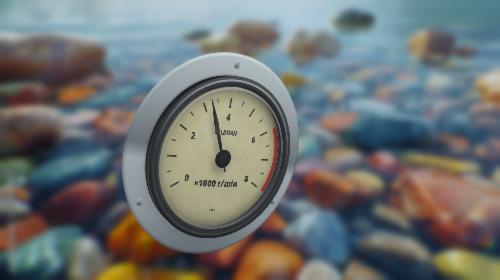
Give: 3250 rpm
